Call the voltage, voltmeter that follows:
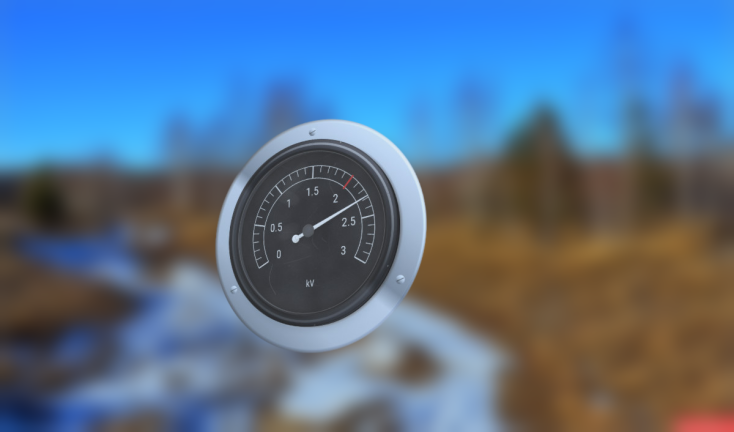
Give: 2.3 kV
